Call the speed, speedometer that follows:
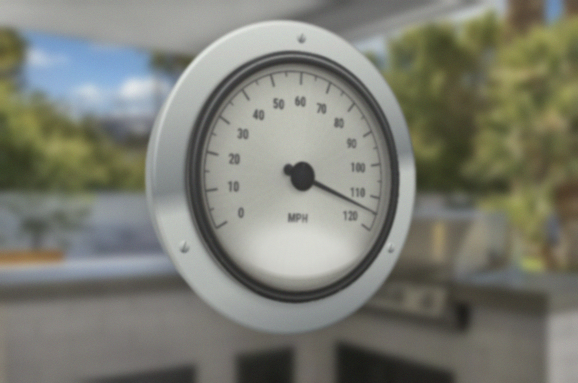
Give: 115 mph
